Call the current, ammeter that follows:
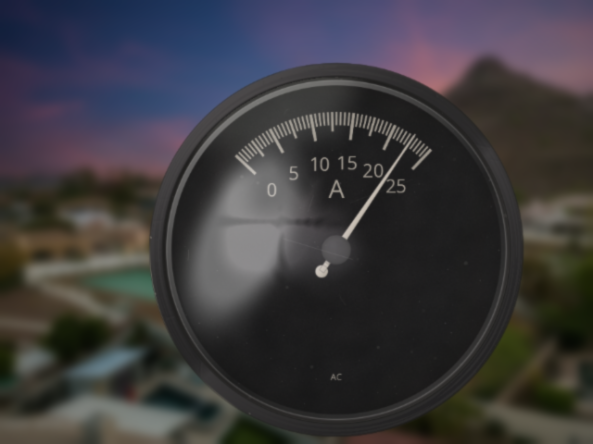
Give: 22.5 A
